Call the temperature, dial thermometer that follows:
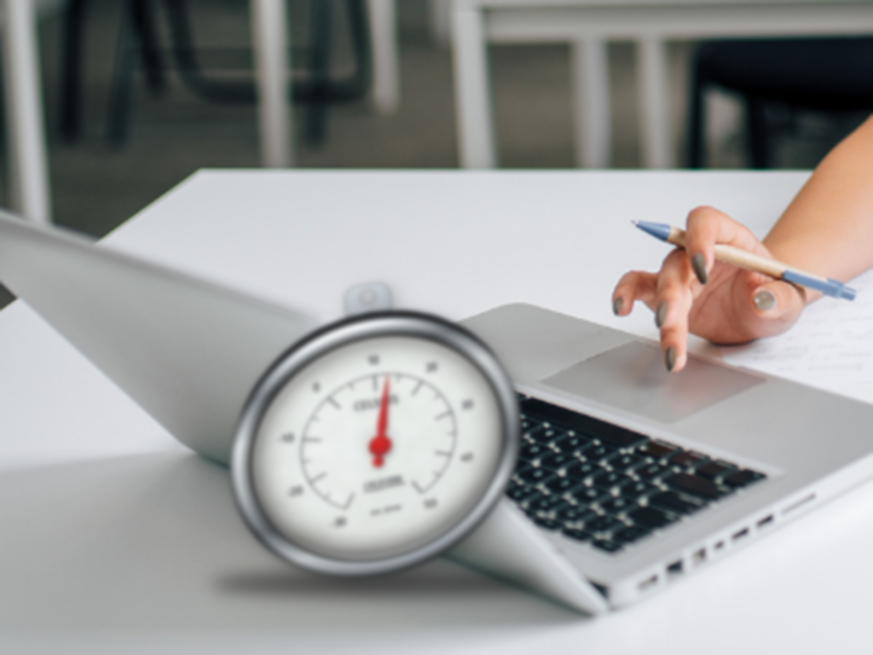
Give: 12.5 °C
